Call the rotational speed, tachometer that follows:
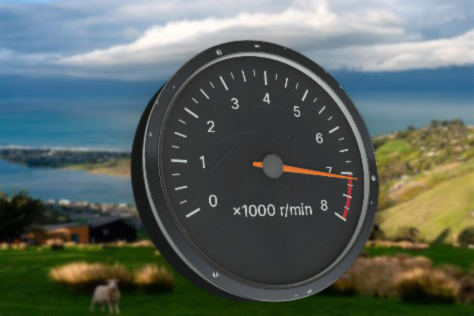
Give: 7125 rpm
